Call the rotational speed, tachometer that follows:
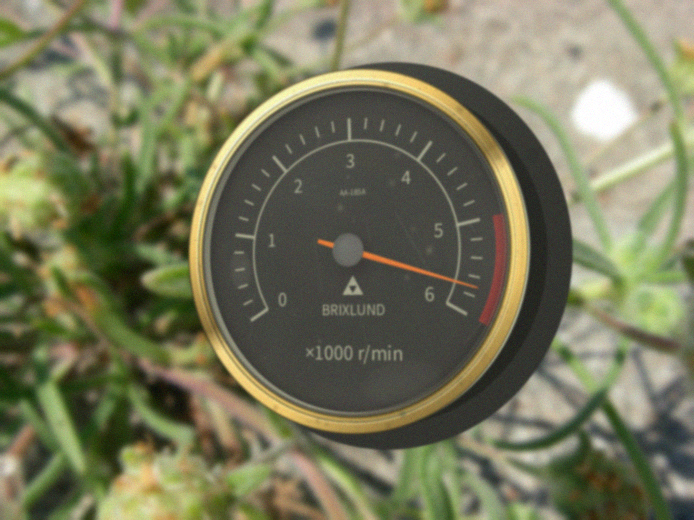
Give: 5700 rpm
